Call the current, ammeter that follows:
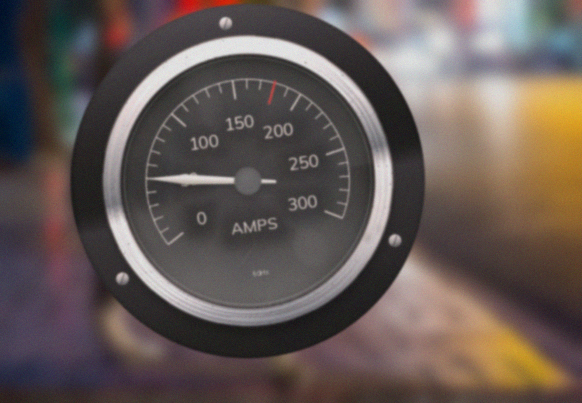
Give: 50 A
